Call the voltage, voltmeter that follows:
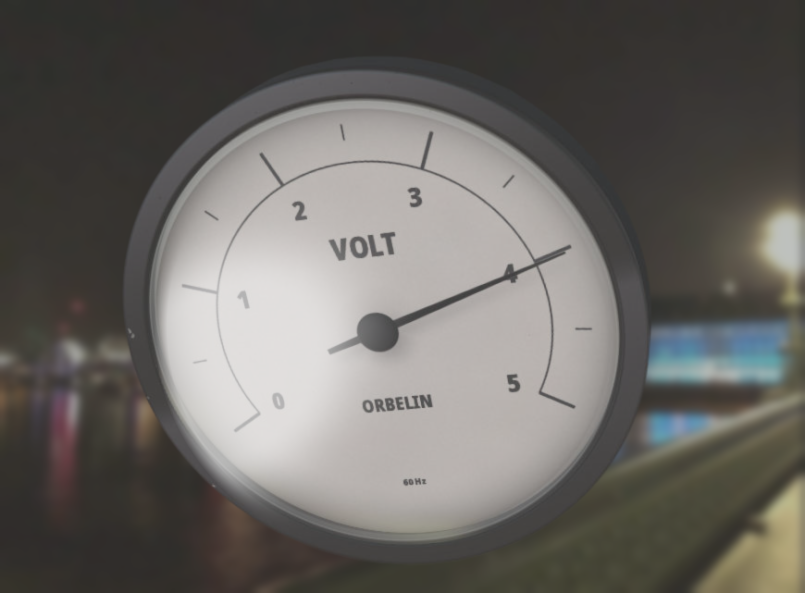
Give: 4 V
